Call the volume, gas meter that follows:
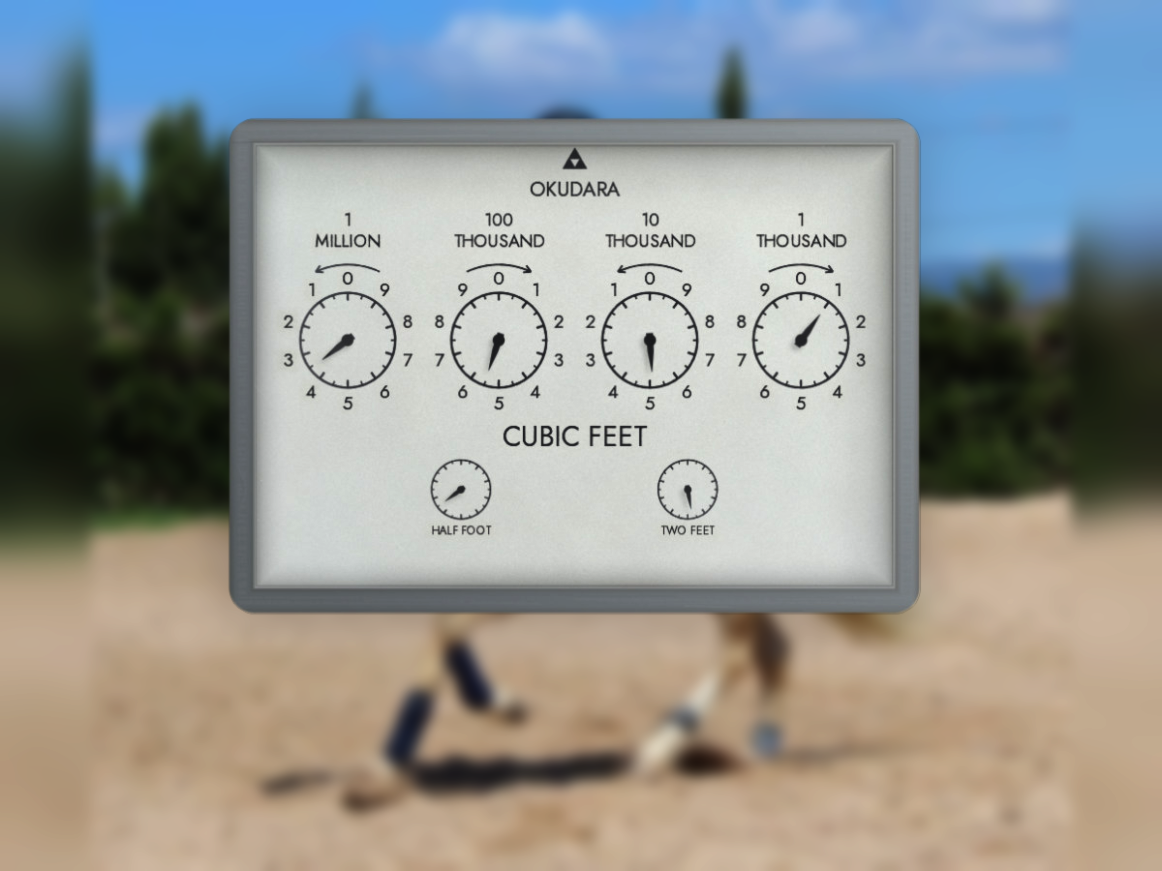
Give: 355100 ft³
